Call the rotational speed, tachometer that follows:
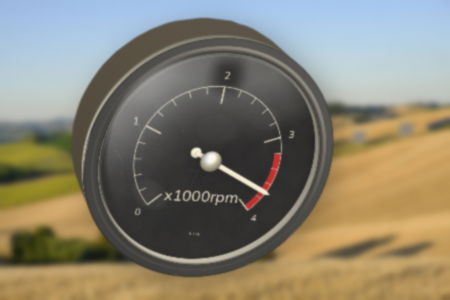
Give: 3700 rpm
